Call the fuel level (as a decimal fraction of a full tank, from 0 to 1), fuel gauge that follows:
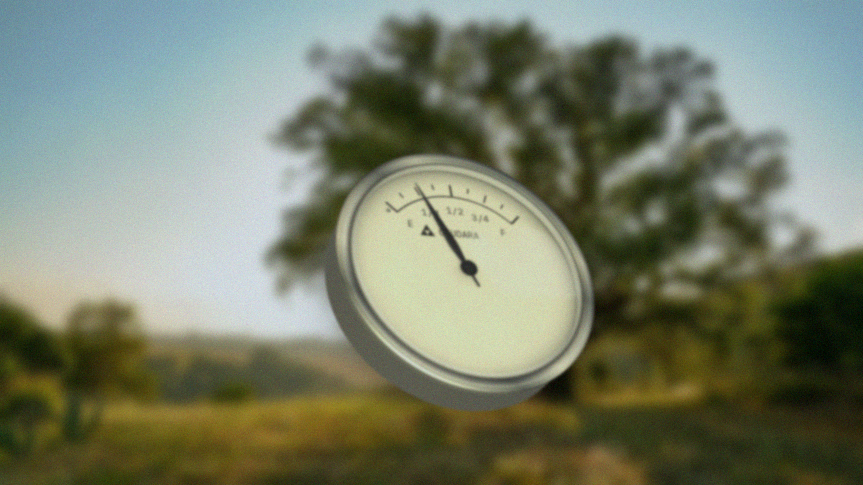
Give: 0.25
